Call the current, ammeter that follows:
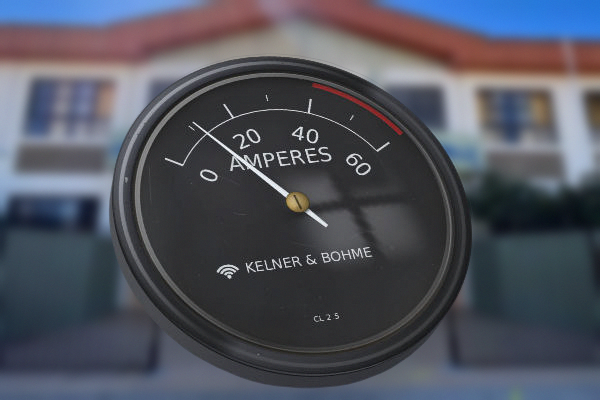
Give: 10 A
